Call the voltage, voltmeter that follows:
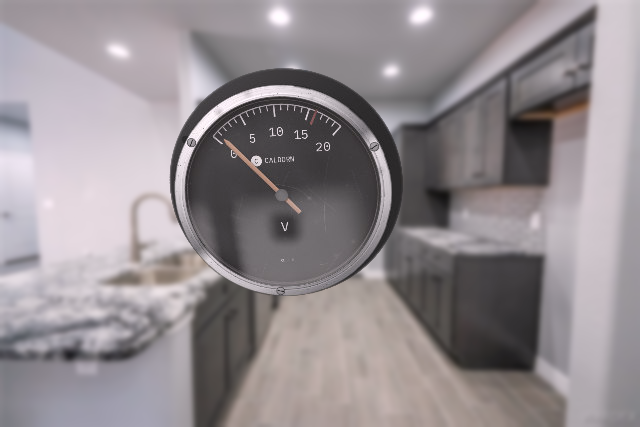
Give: 1 V
